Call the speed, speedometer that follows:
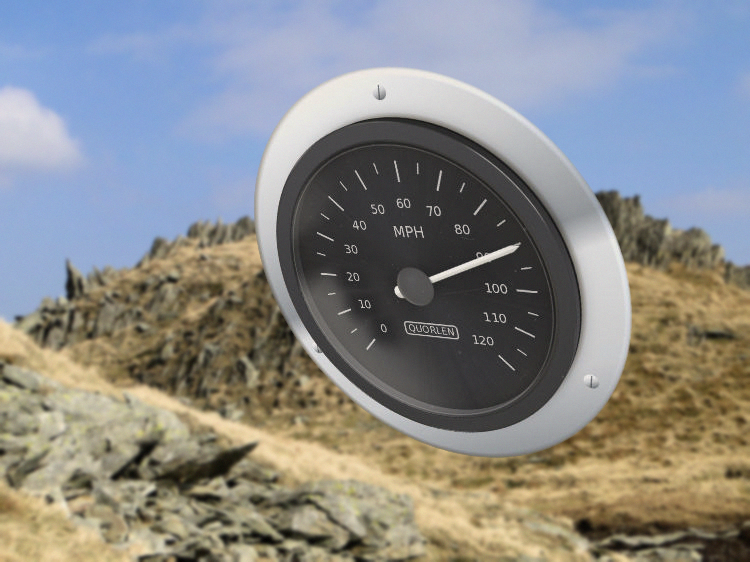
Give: 90 mph
